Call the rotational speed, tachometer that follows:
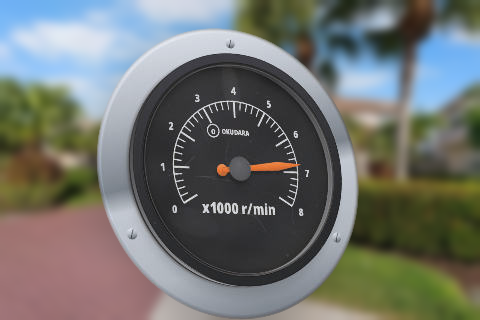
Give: 6800 rpm
